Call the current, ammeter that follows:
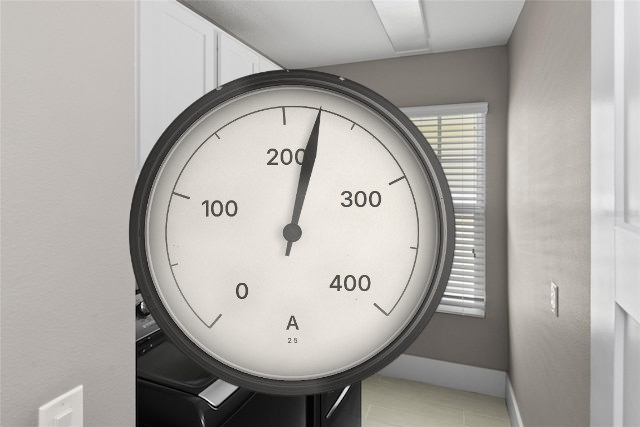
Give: 225 A
